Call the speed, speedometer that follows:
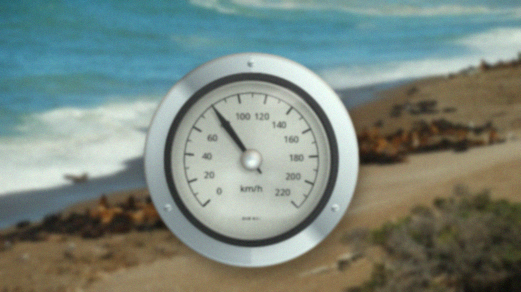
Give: 80 km/h
